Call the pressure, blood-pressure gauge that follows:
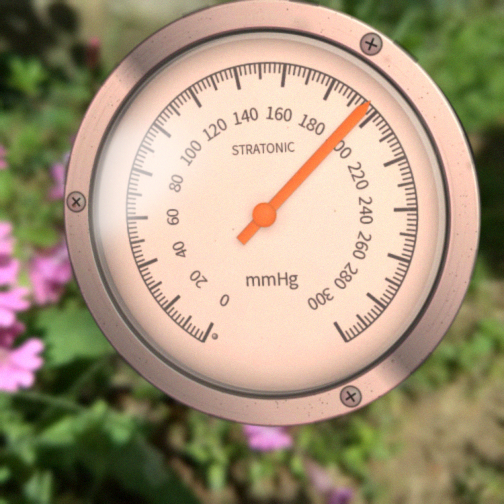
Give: 196 mmHg
